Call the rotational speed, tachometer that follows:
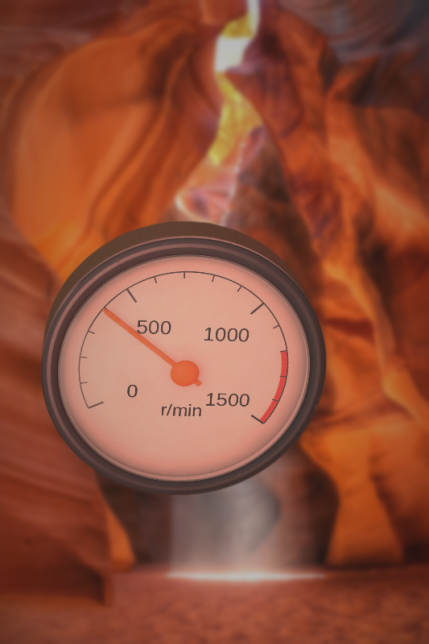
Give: 400 rpm
